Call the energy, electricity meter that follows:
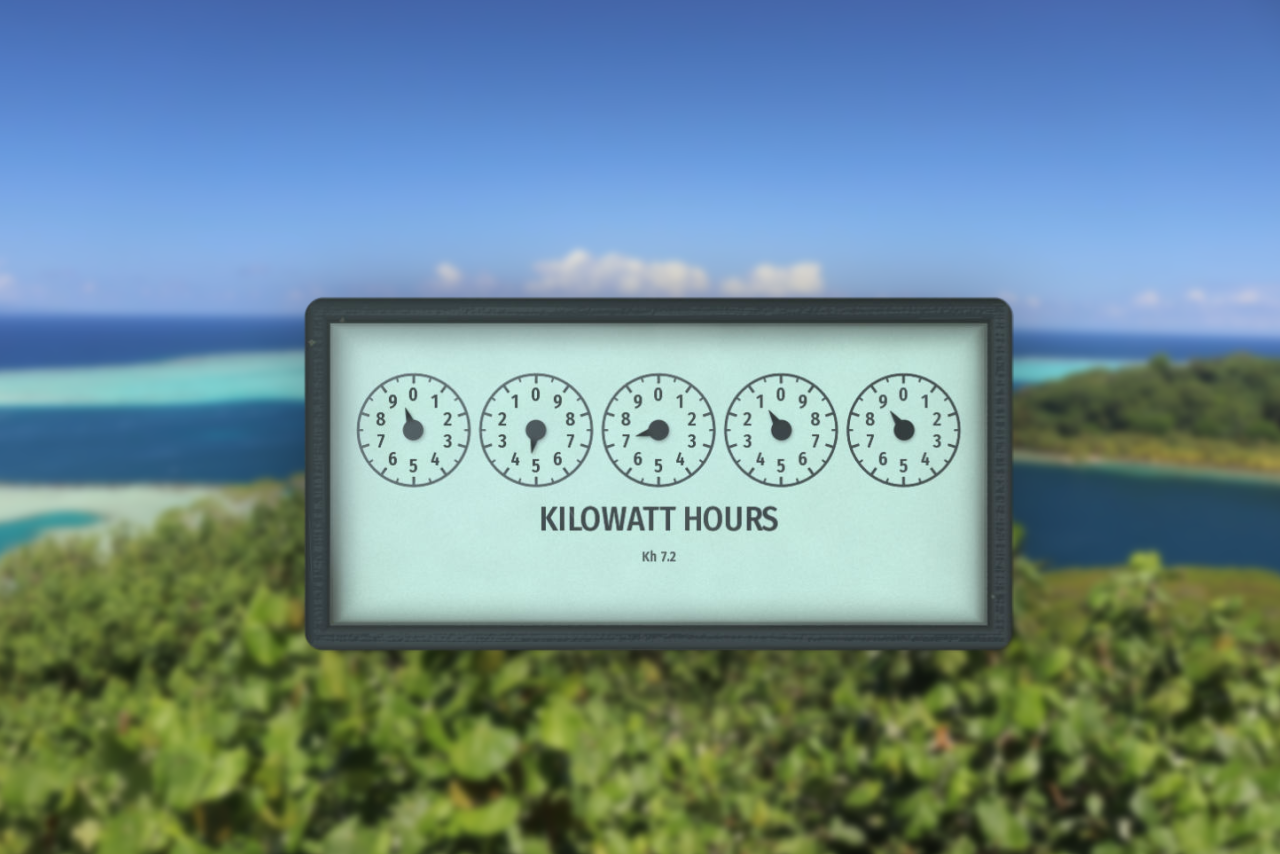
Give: 94709 kWh
